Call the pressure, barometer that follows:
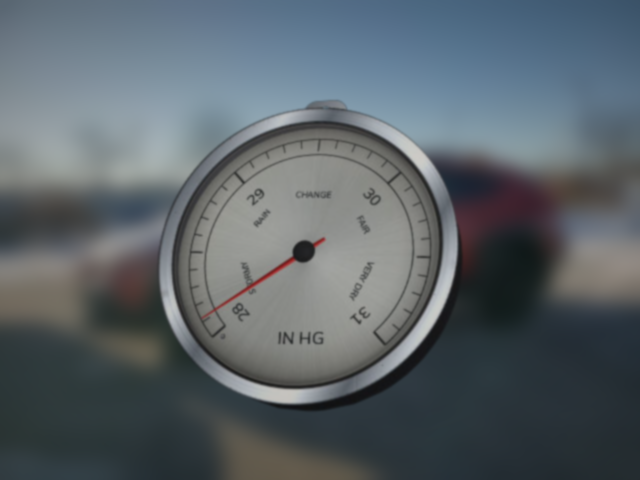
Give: 28.1 inHg
